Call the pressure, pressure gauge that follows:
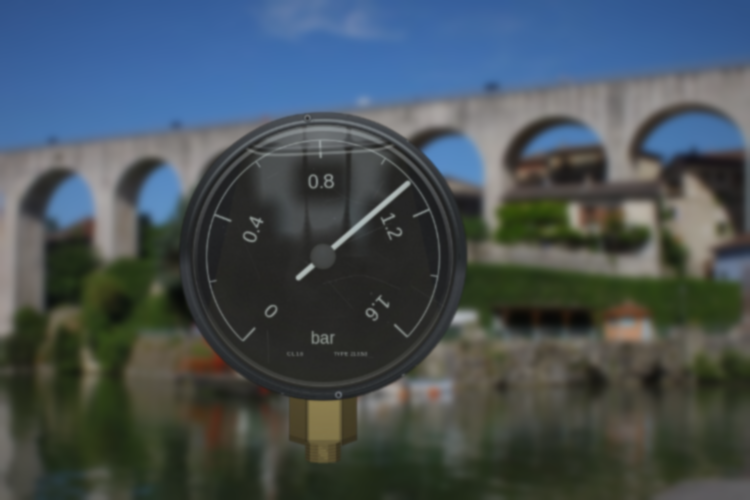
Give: 1.1 bar
